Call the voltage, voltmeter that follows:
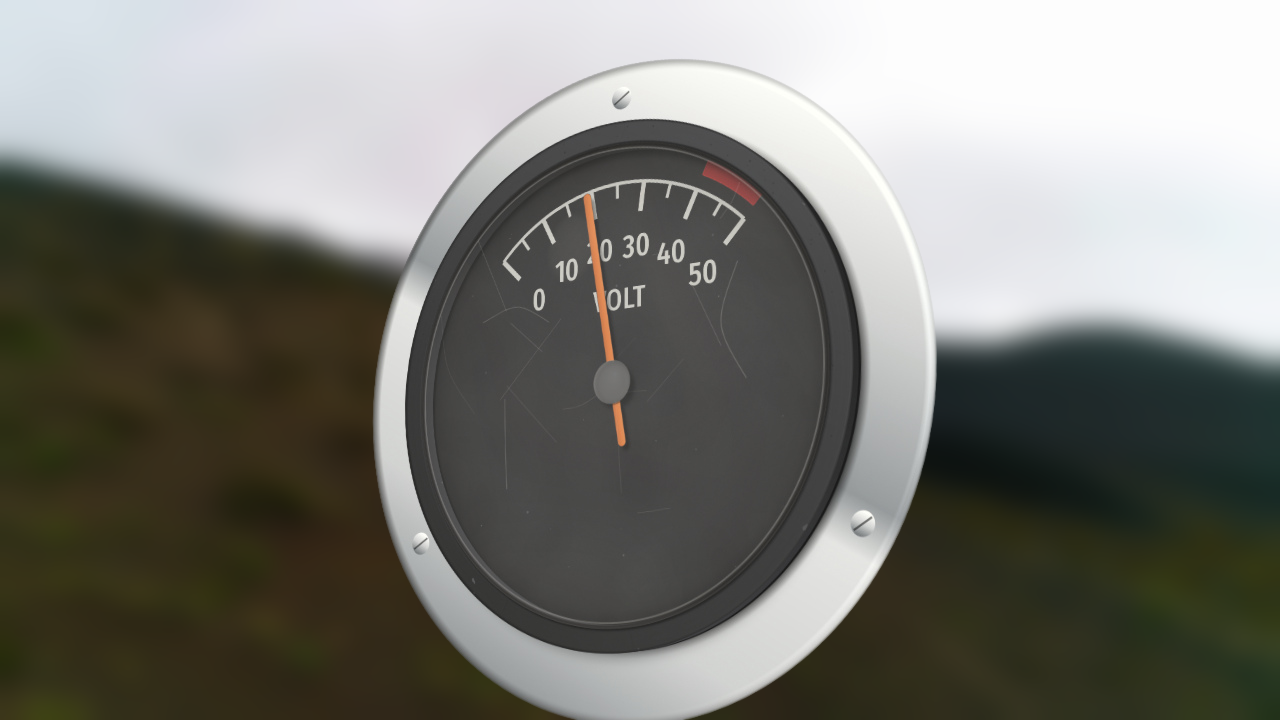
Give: 20 V
